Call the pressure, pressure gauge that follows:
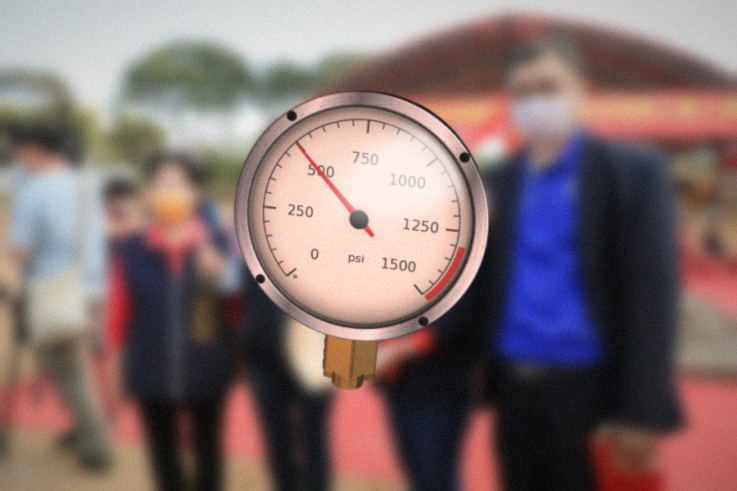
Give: 500 psi
